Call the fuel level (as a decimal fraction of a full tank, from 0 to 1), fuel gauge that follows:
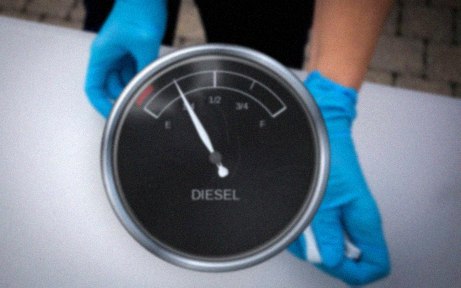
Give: 0.25
